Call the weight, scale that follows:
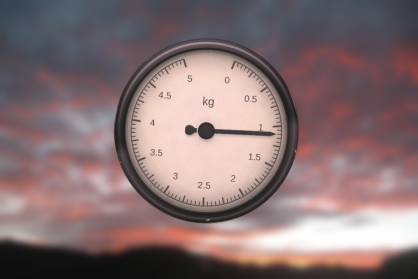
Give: 1.1 kg
